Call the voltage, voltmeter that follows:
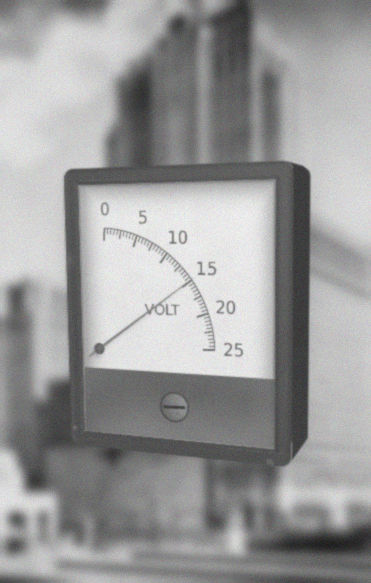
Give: 15 V
